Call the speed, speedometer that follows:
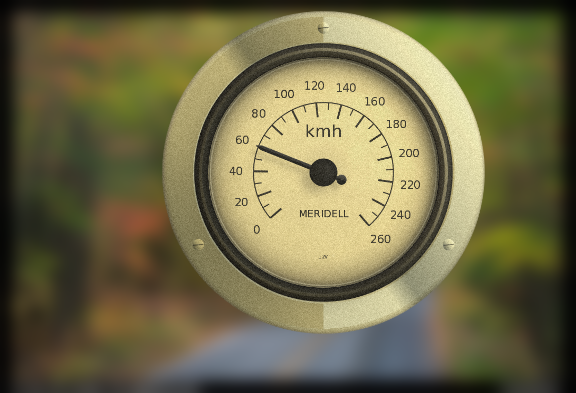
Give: 60 km/h
